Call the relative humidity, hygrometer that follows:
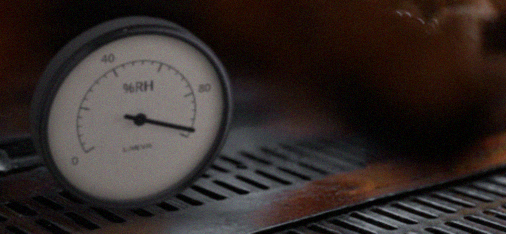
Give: 96 %
